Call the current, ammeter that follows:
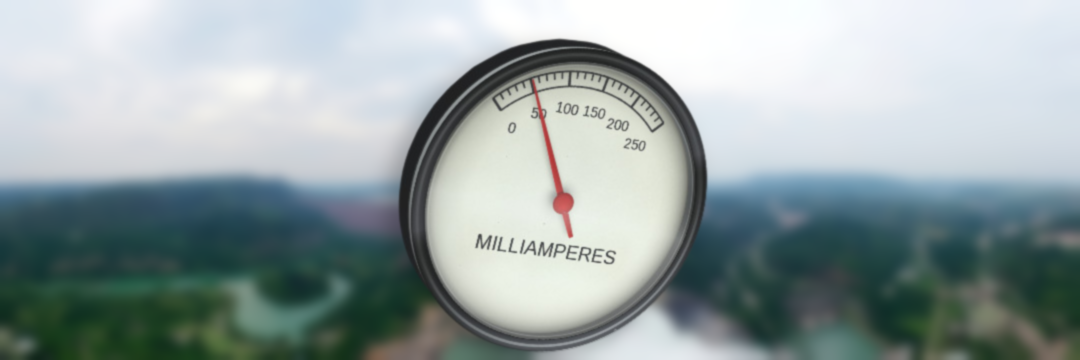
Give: 50 mA
